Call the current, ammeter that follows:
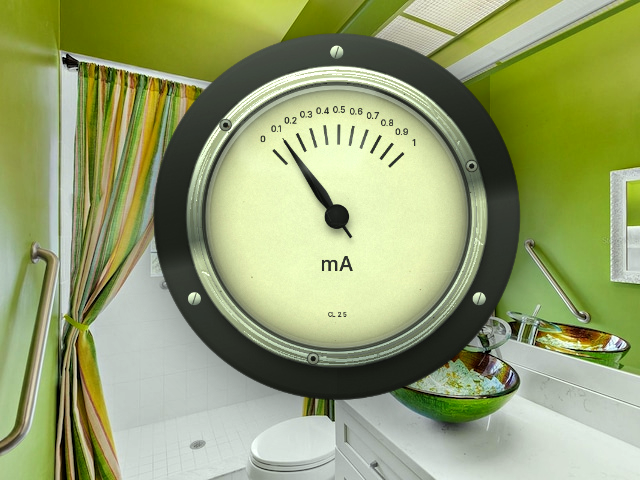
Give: 0.1 mA
